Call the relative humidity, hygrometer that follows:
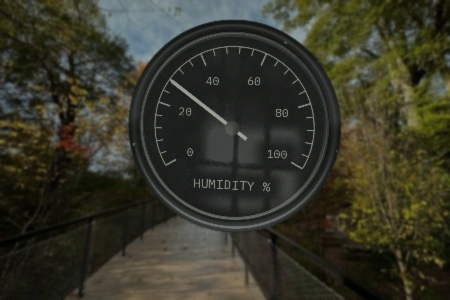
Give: 28 %
